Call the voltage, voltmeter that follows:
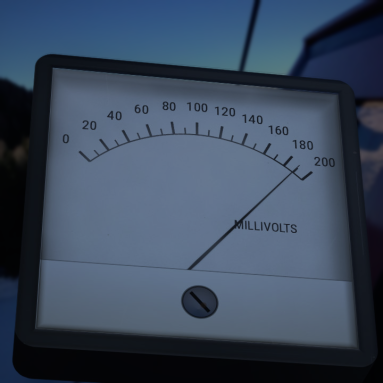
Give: 190 mV
